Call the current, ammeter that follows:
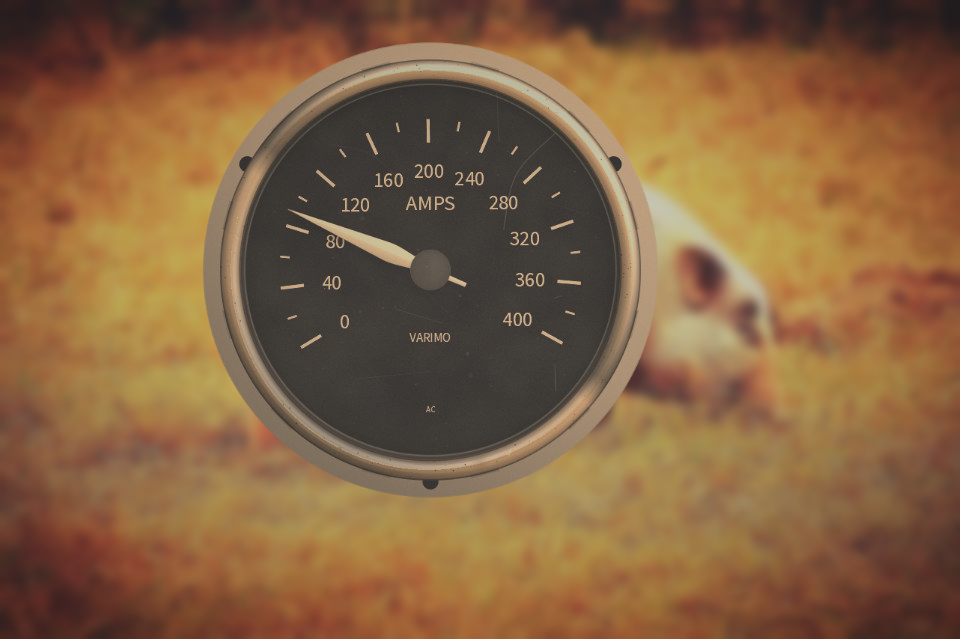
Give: 90 A
